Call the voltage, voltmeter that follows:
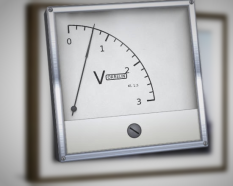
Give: 0.6 V
